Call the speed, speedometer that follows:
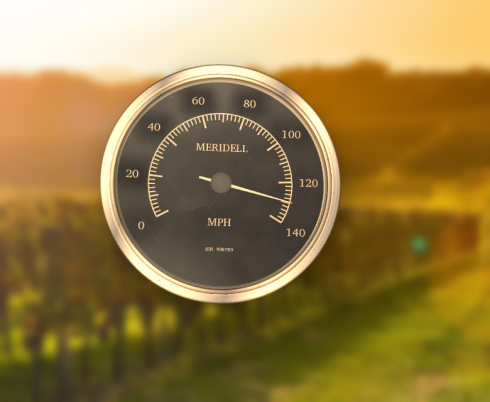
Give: 130 mph
